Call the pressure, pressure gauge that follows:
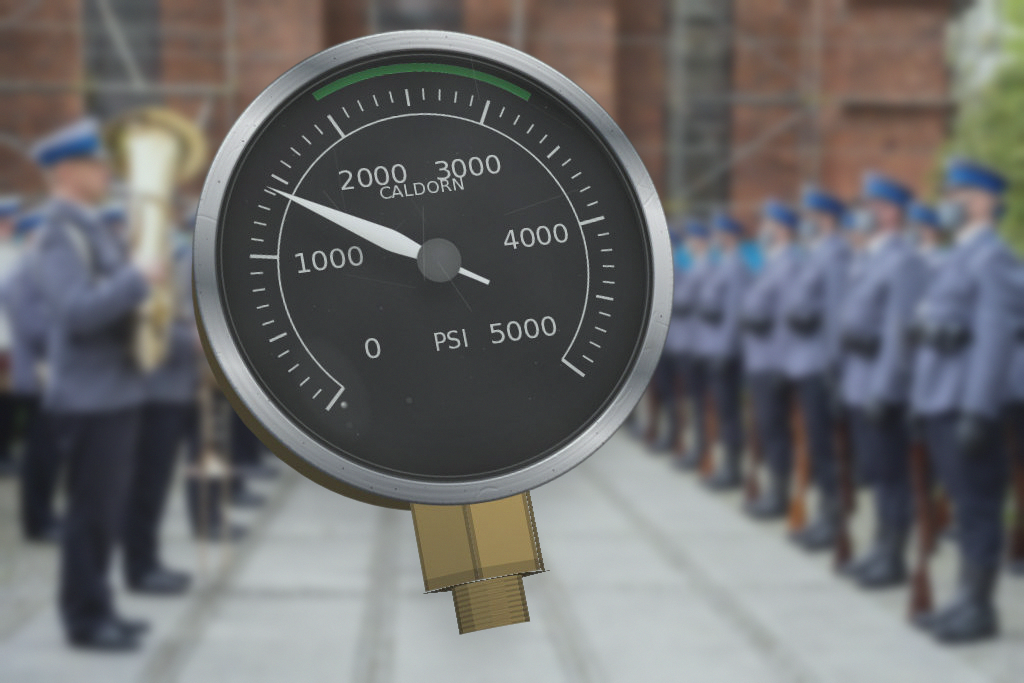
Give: 1400 psi
